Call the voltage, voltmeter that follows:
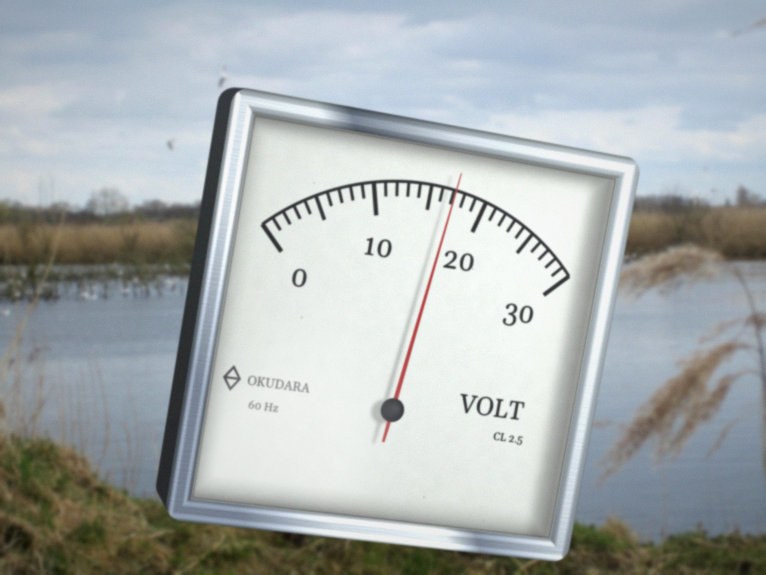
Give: 17 V
